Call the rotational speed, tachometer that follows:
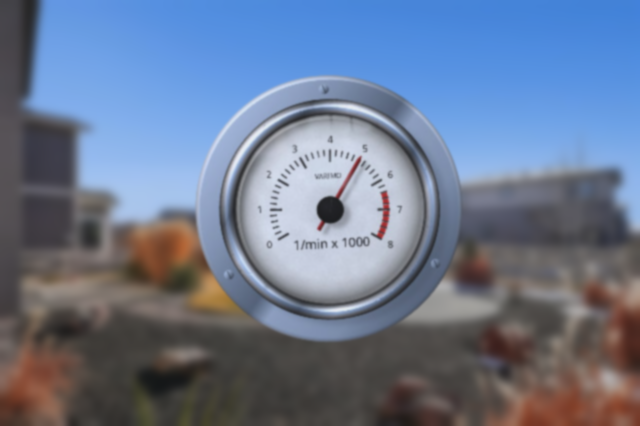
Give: 5000 rpm
